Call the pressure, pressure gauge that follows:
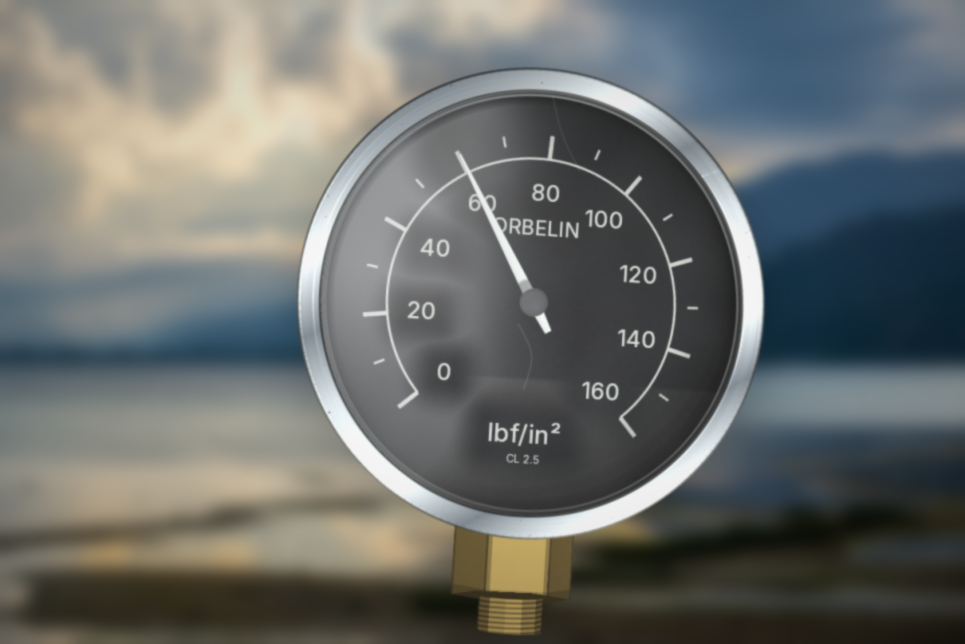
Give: 60 psi
